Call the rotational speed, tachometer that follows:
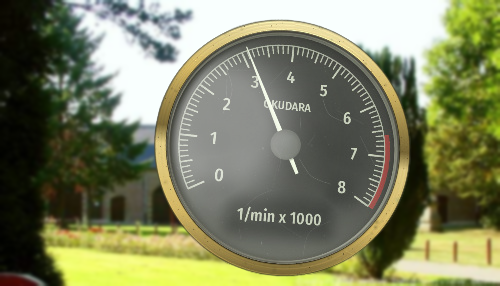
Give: 3100 rpm
